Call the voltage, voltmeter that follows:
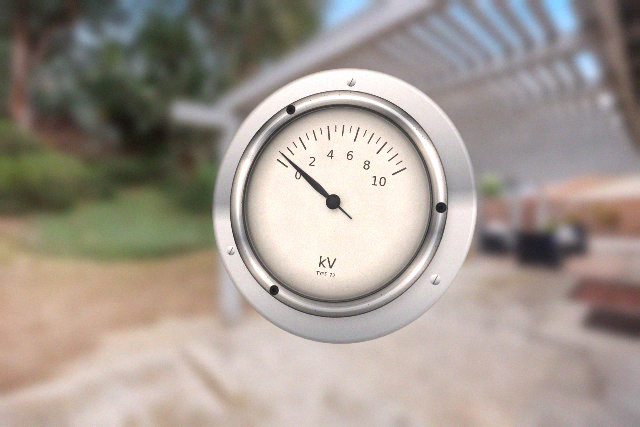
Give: 0.5 kV
